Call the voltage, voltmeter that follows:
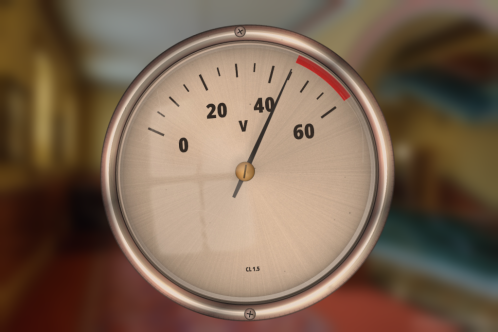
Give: 45 V
